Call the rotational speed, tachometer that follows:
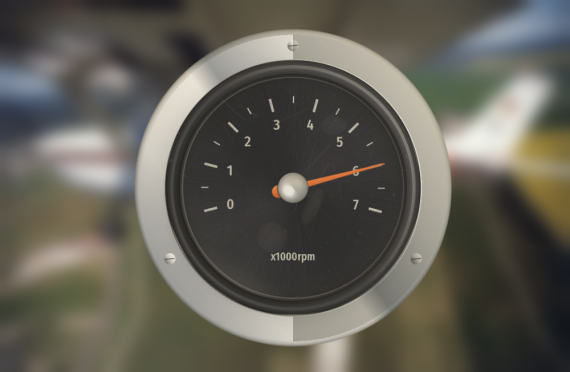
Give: 6000 rpm
